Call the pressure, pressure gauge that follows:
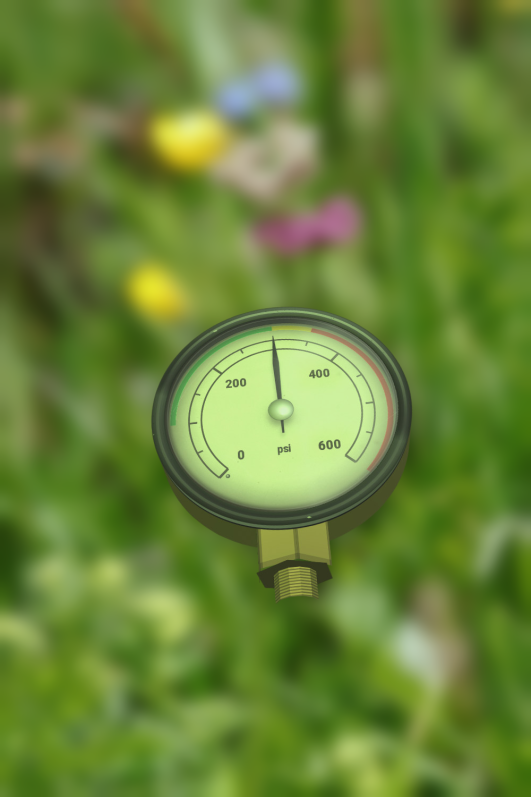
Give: 300 psi
